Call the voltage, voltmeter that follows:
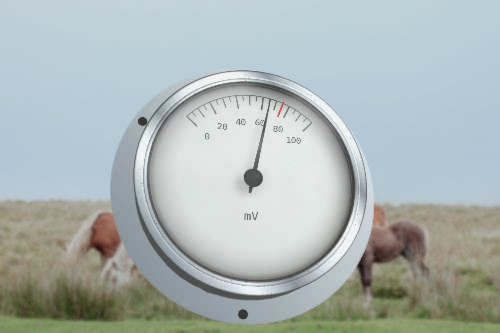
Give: 65 mV
